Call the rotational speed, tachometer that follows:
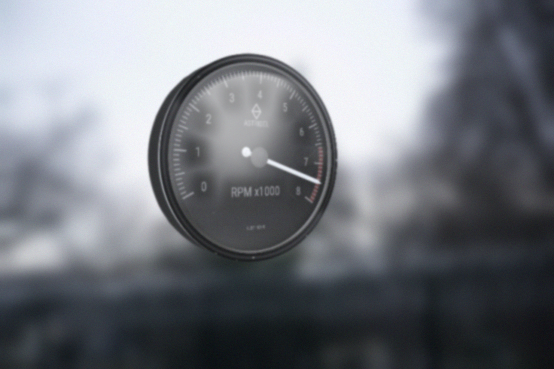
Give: 7500 rpm
